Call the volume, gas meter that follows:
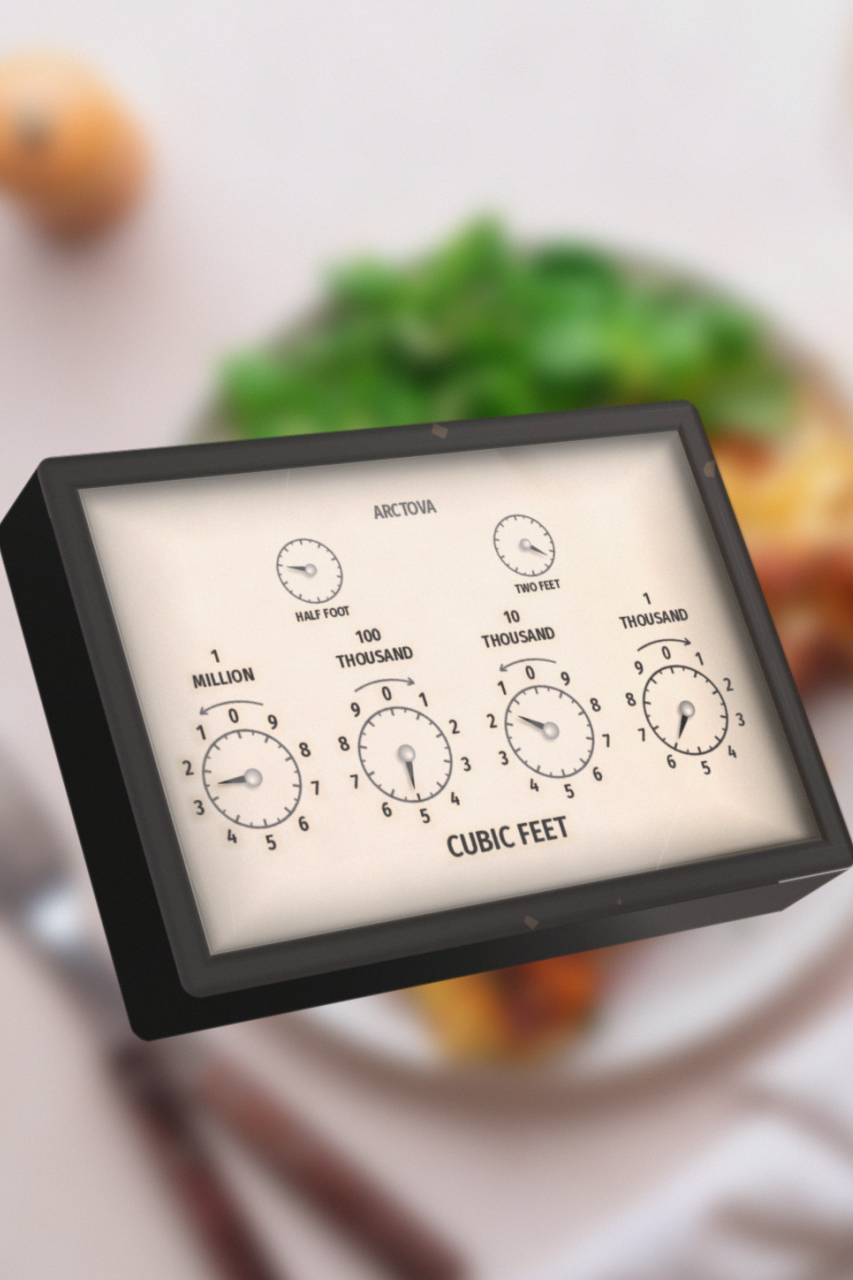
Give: 251600 ft³
